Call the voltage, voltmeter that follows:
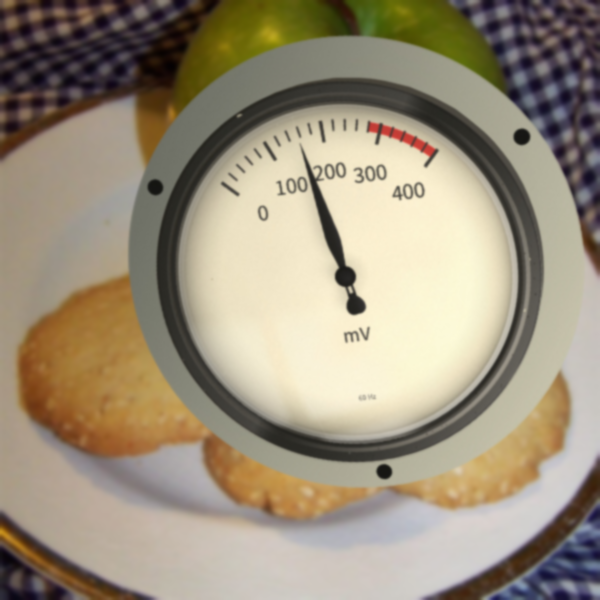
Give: 160 mV
